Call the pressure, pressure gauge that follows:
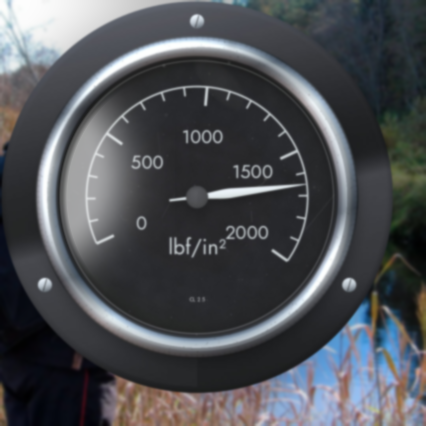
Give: 1650 psi
